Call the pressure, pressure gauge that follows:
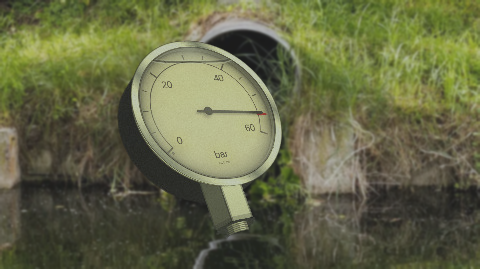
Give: 55 bar
